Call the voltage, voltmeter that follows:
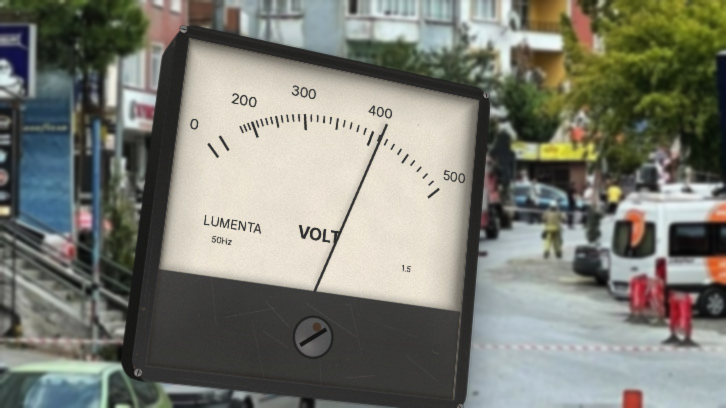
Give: 410 V
